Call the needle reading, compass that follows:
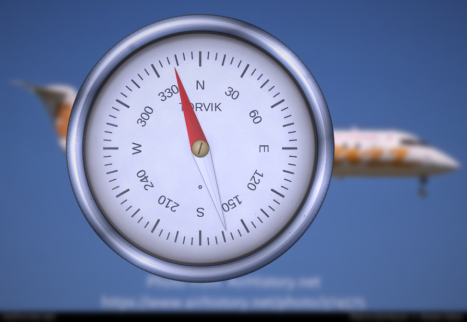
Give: 342.5 °
